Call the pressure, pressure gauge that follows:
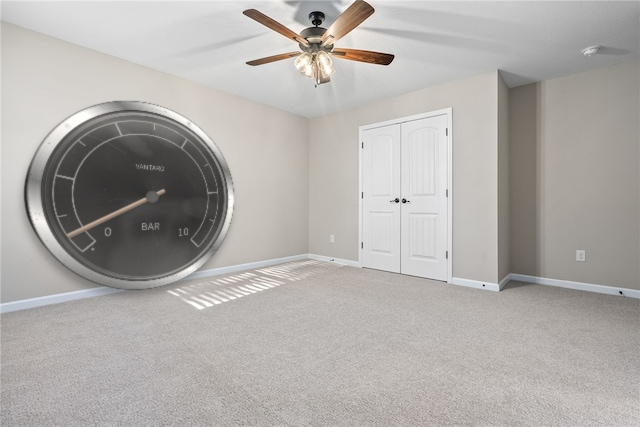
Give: 0.5 bar
